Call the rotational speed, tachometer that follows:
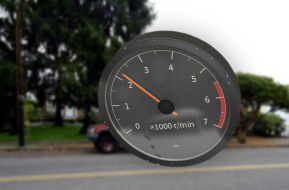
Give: 2250 rpm
